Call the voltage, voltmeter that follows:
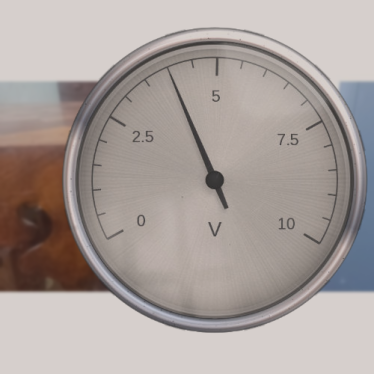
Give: 4 V
